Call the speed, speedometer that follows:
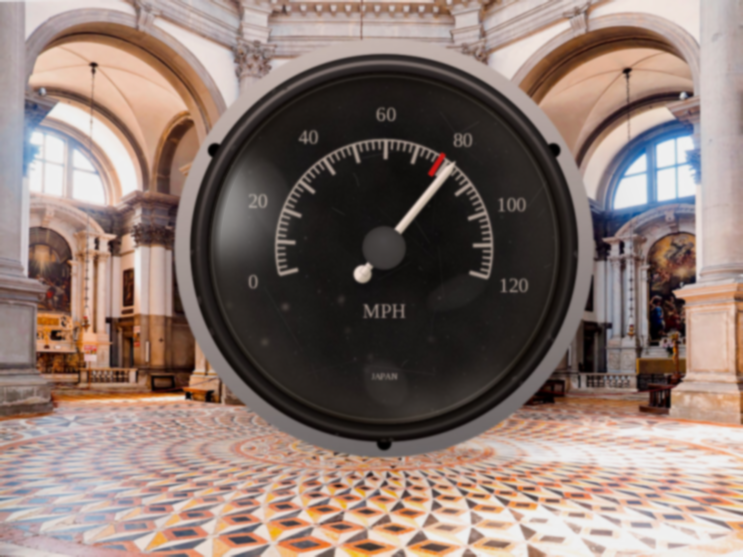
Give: 82 mph
